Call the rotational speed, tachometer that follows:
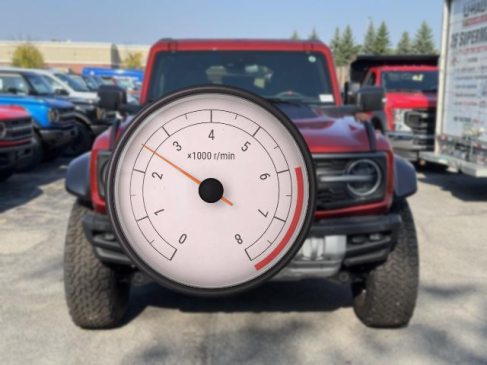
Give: 2500 rpm
